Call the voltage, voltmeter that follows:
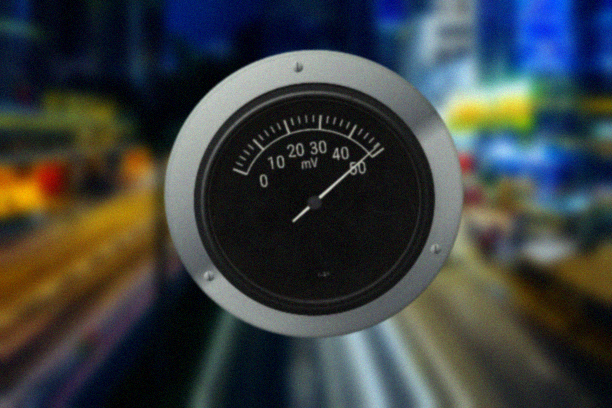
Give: 48 mV
